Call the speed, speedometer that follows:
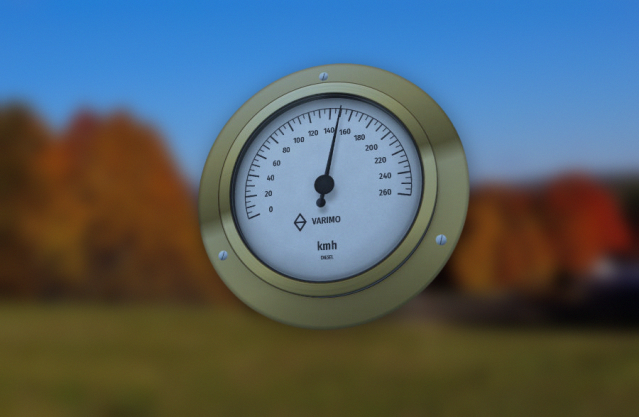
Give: 150 km/h
